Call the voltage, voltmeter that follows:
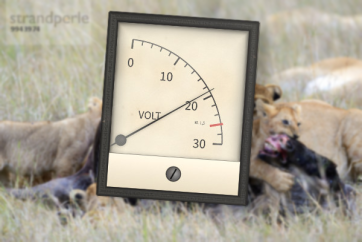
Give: 19 V
